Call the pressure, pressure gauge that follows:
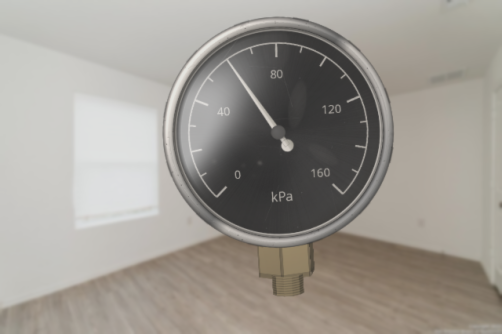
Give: 60 kPa
